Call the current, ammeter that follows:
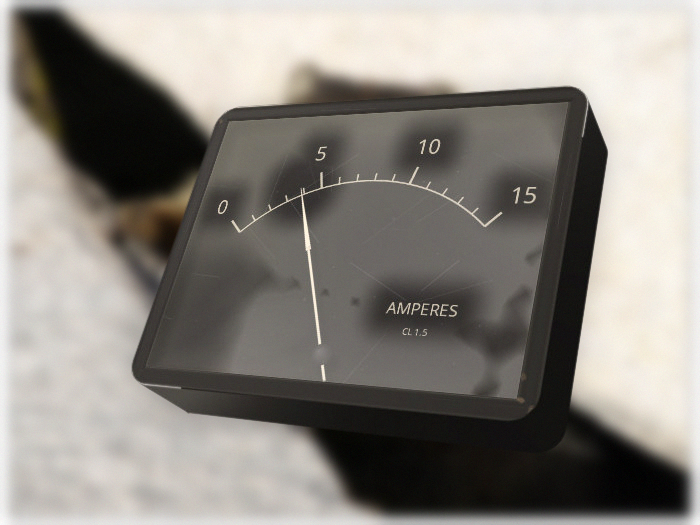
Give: 4 A
